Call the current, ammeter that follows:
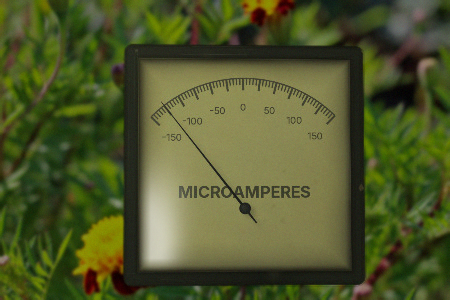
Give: -125 µA
